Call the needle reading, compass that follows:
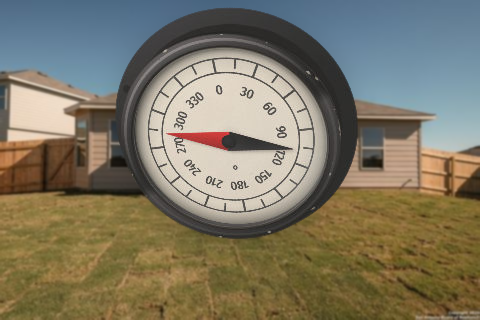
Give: 285 °
